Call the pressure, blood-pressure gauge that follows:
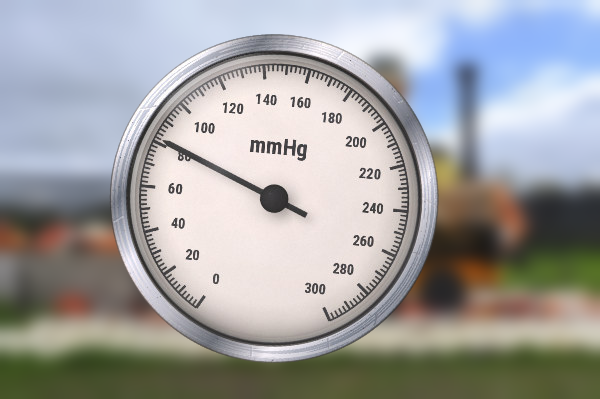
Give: 82 mmHg
